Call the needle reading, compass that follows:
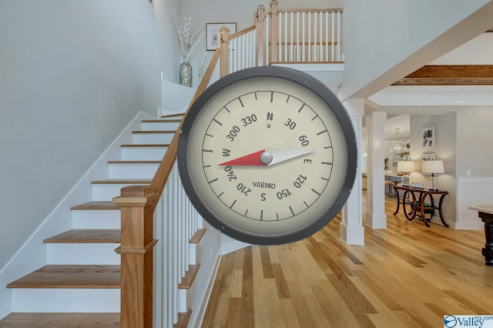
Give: 255 °
